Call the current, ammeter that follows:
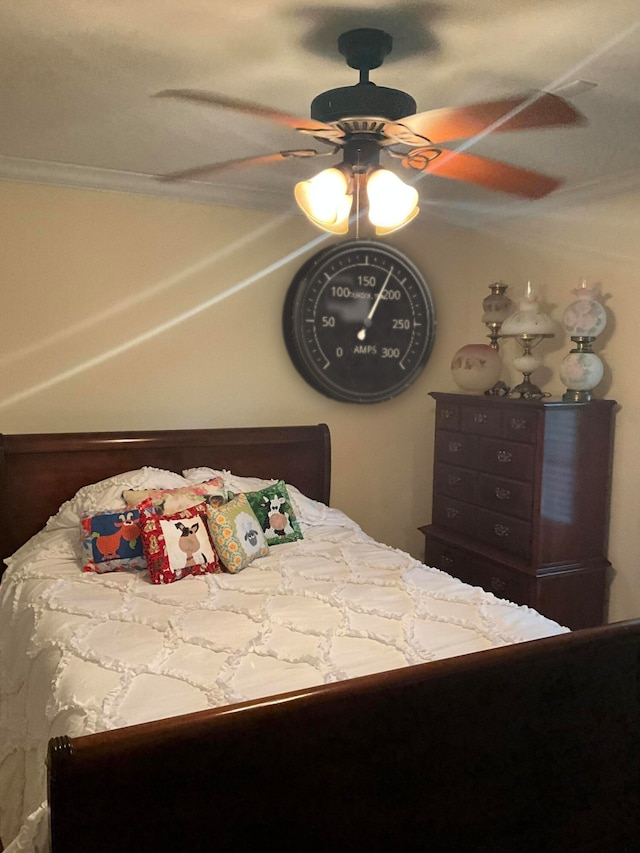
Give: 180 A
